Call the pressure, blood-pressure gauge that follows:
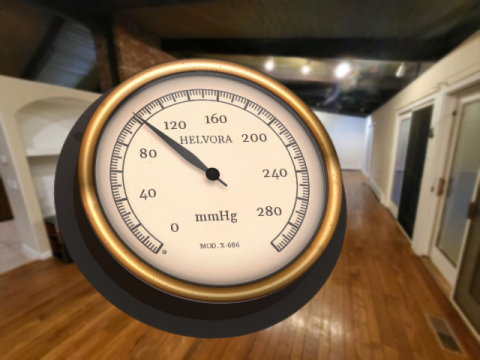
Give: 100 mmHg
